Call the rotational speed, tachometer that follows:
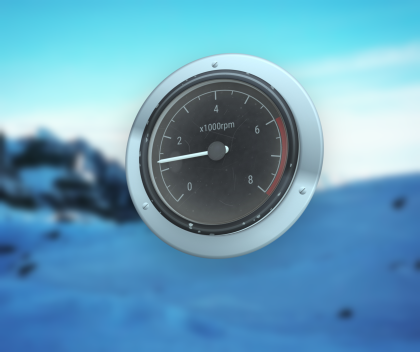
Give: 1250 rpm
